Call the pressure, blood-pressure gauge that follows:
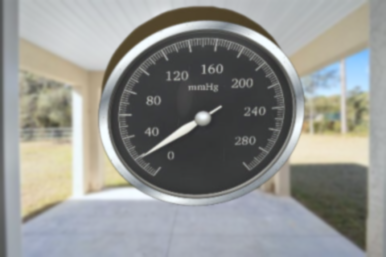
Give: 20 mmHg
